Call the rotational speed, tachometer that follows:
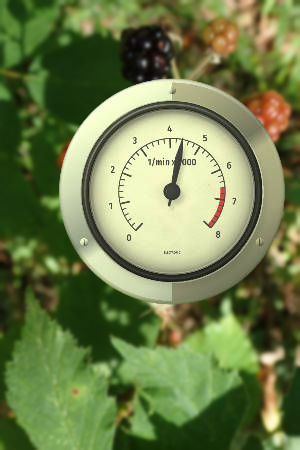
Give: 4400 rpm
